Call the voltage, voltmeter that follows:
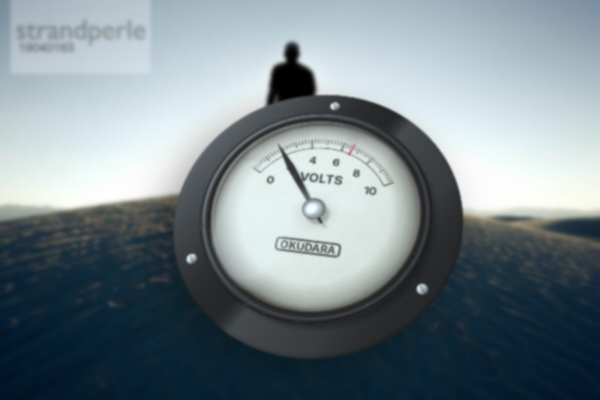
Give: 2 V
